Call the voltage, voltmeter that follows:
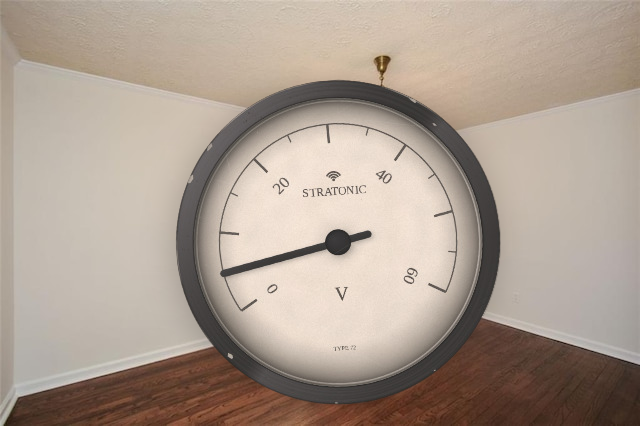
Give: 5 V
